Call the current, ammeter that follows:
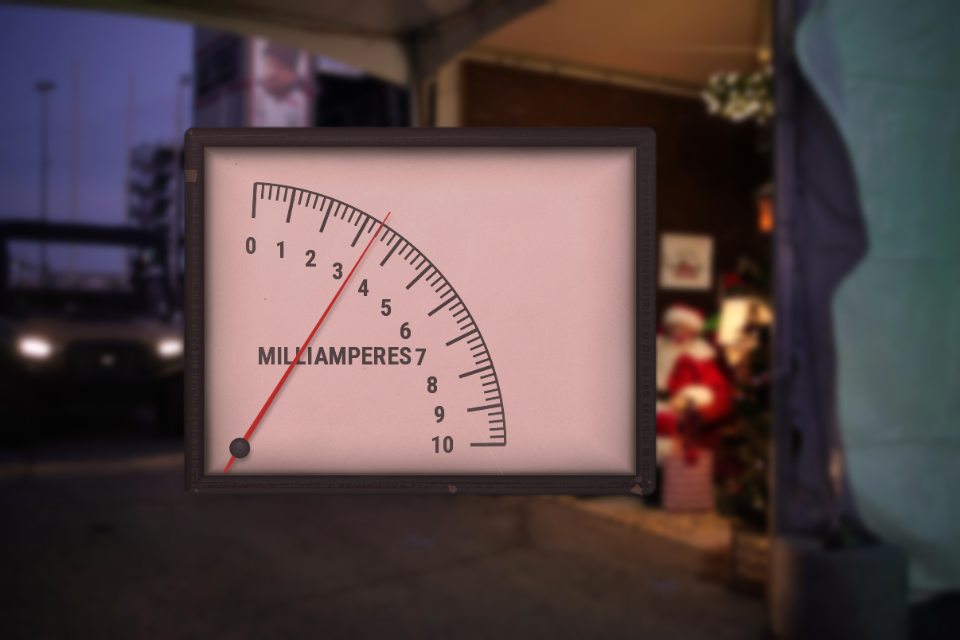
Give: 3.4 mA
